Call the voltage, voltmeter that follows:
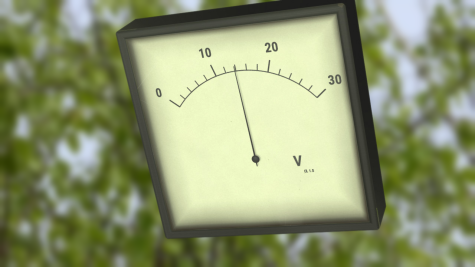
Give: 14 V
